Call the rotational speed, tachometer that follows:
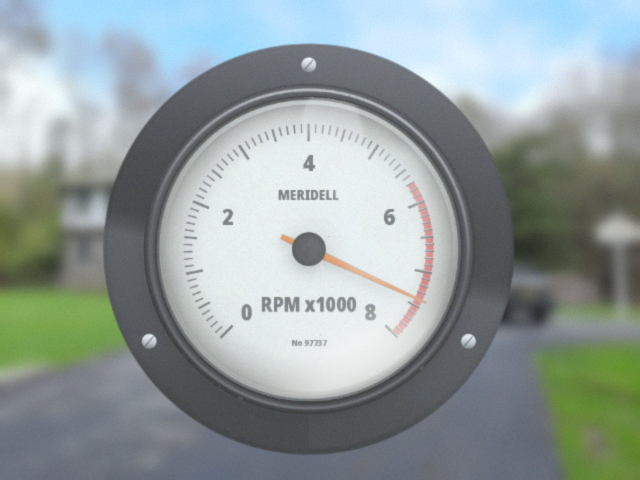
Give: 7400 rpm
